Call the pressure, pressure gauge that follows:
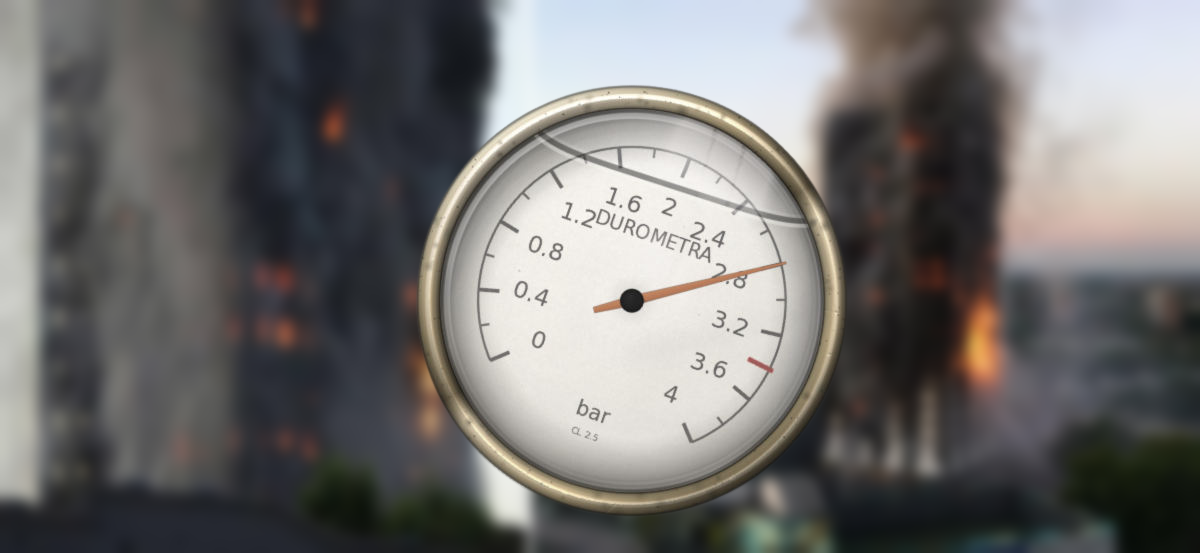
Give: 2.8 bar
